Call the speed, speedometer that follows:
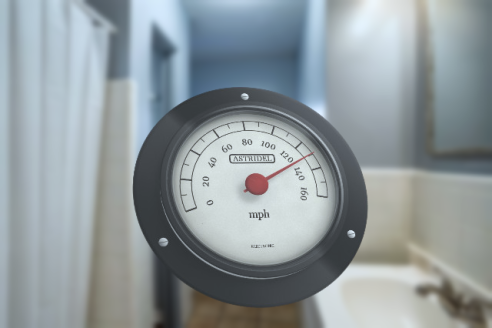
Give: 130 mph
